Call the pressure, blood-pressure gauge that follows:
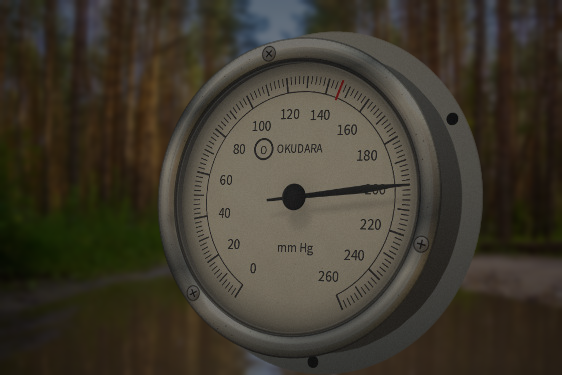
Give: 200 mmHg
